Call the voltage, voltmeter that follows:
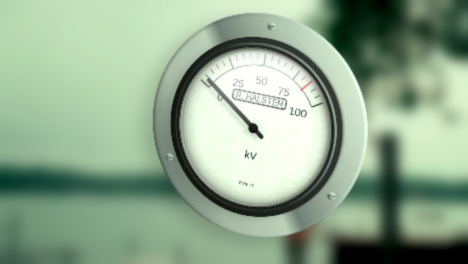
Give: 5 kV
